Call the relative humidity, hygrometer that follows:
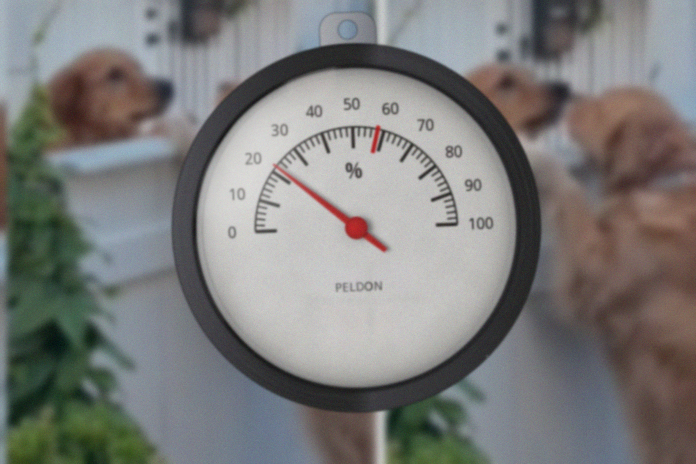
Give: 22 %
